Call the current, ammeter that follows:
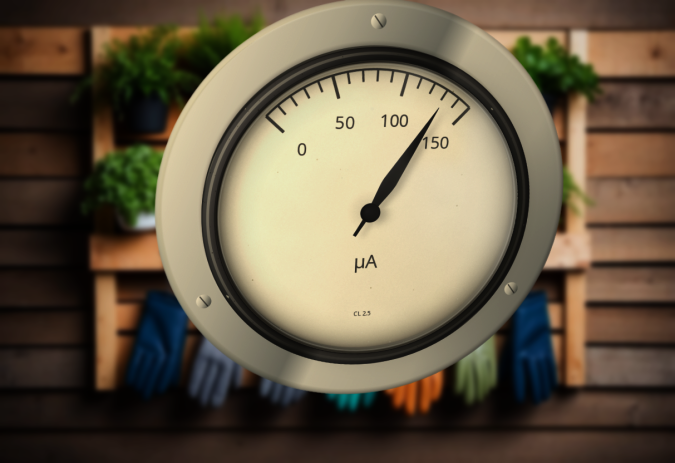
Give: 130 µA
